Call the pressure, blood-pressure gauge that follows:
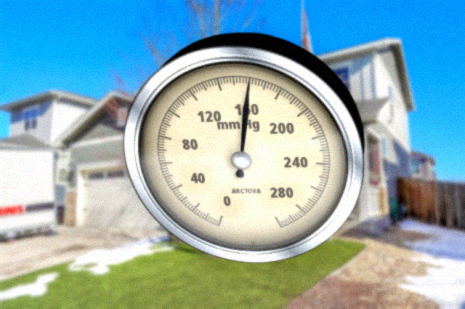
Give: 160 mmHg
